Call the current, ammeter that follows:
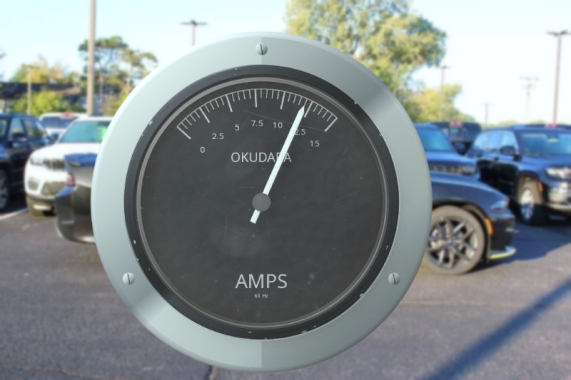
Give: 12 A
